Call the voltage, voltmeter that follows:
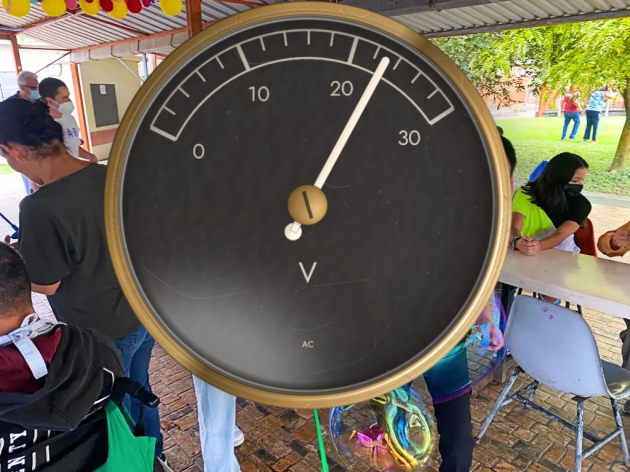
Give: 23 V
